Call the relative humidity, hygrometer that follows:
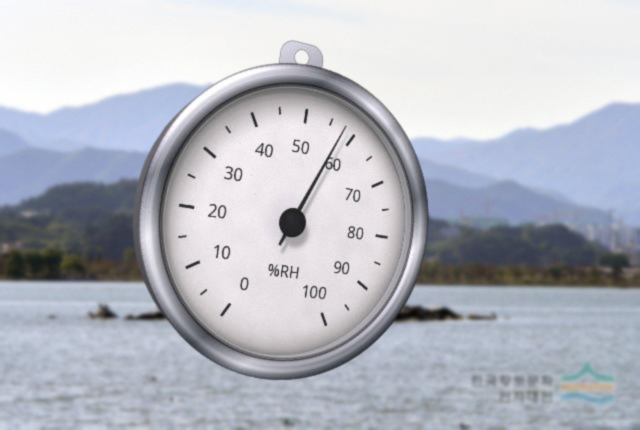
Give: 57.5 %
